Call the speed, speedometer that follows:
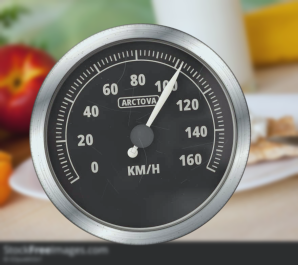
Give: 102 km/h
